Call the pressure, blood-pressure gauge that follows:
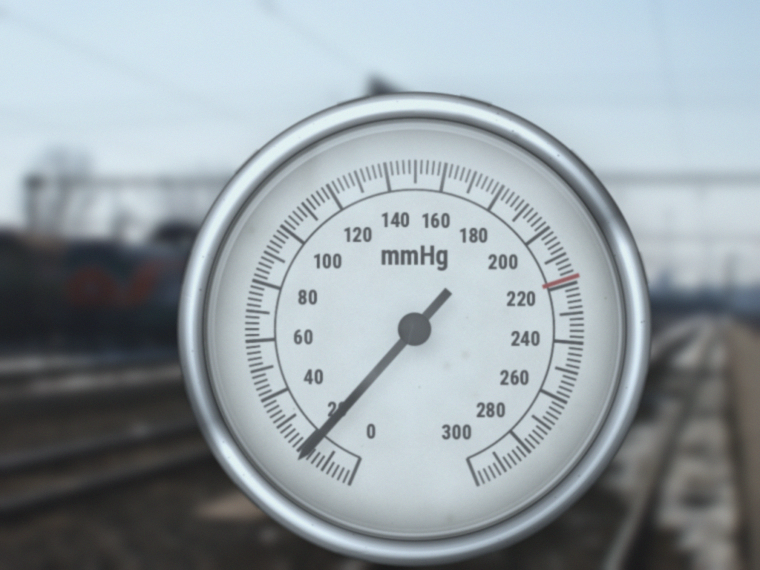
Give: 18 mmHg
